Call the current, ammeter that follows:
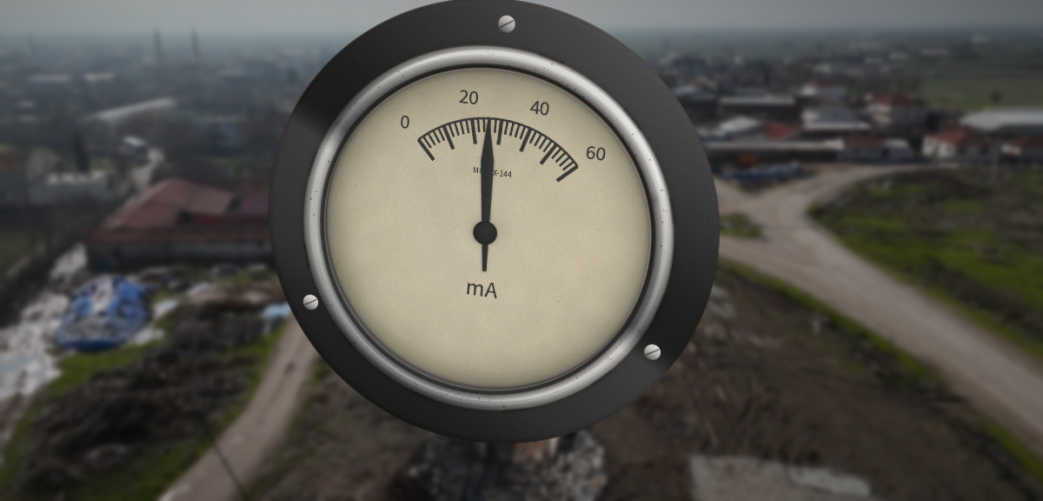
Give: 26 mA
